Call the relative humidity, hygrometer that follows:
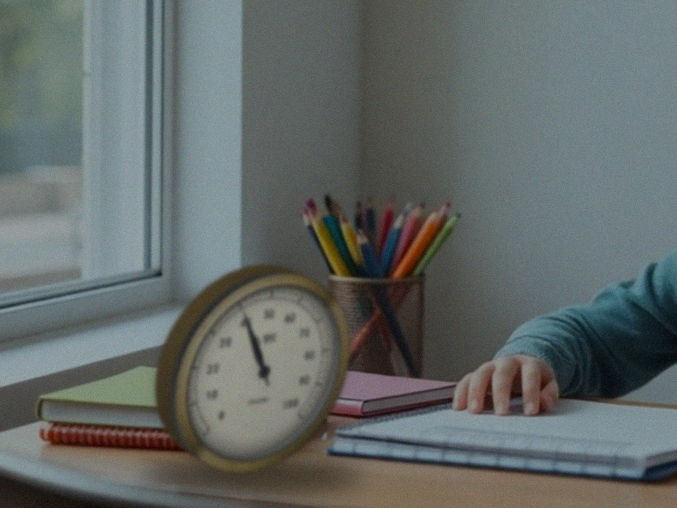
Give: 40 %
